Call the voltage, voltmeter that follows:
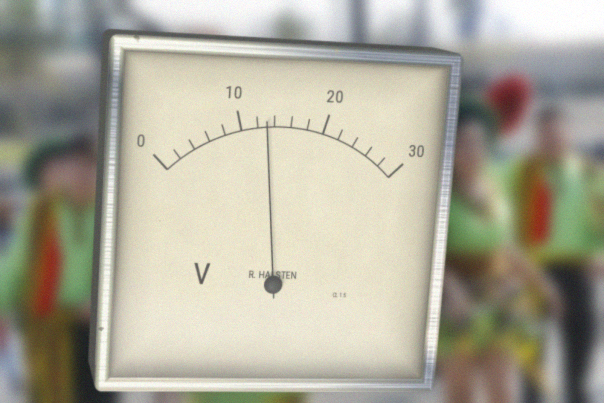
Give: 13 V
